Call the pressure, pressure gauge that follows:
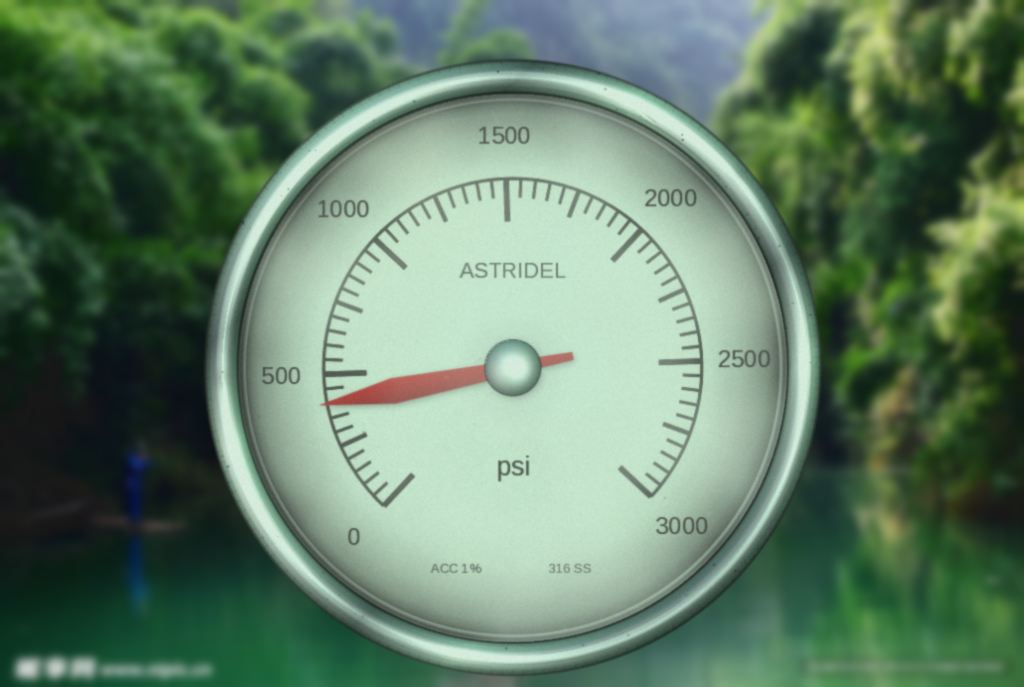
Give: 400 psi
